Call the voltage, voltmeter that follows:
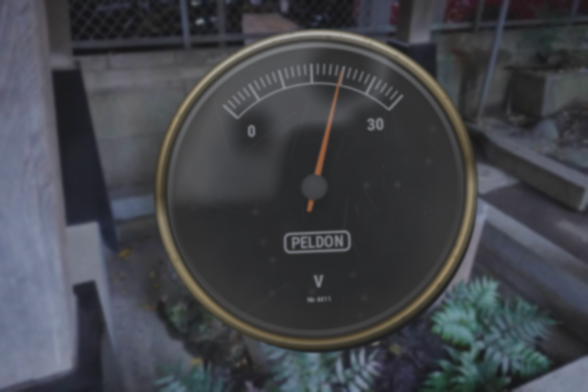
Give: 20 V
